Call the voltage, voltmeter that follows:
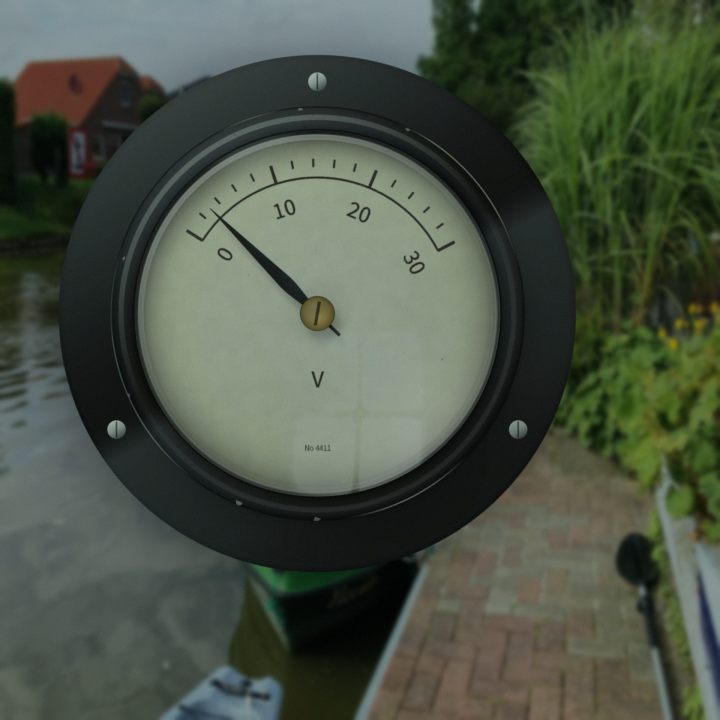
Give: 3 V
